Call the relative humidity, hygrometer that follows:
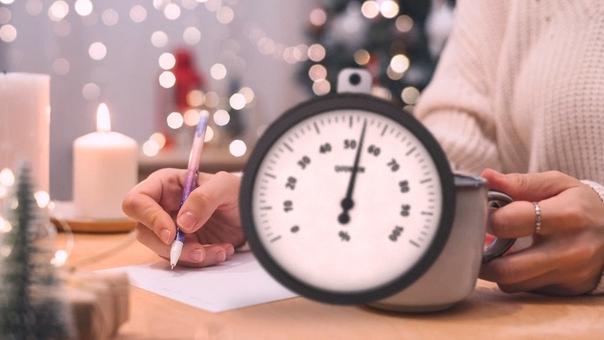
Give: 54 %
